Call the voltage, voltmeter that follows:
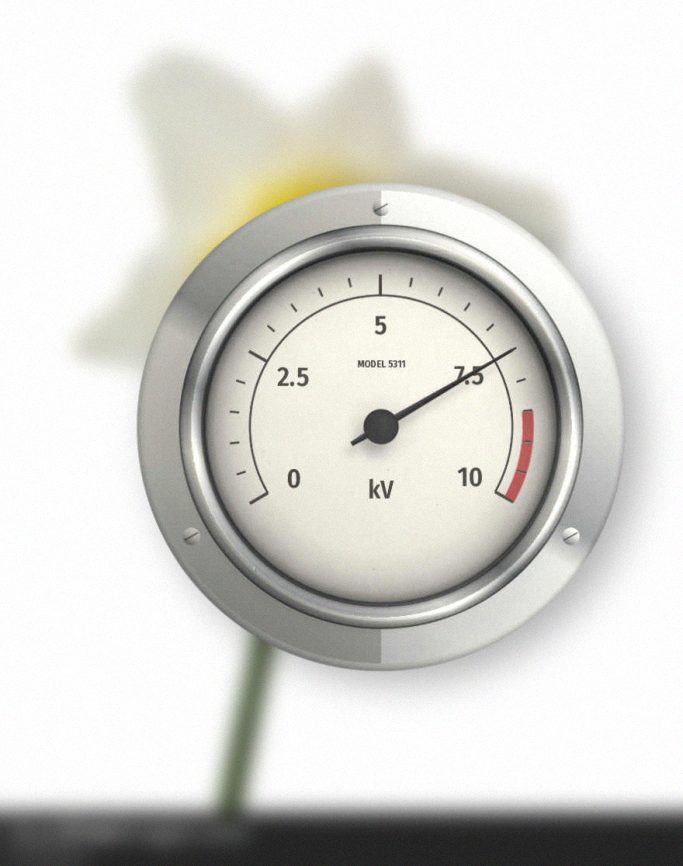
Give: 7.5 kV
